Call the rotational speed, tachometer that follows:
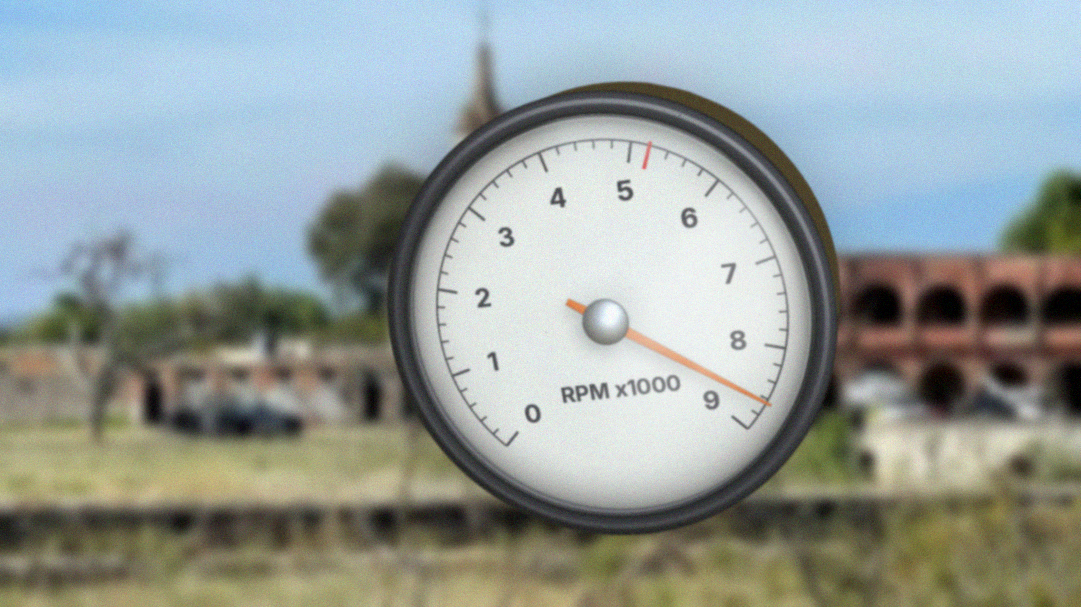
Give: 8600 rpm
